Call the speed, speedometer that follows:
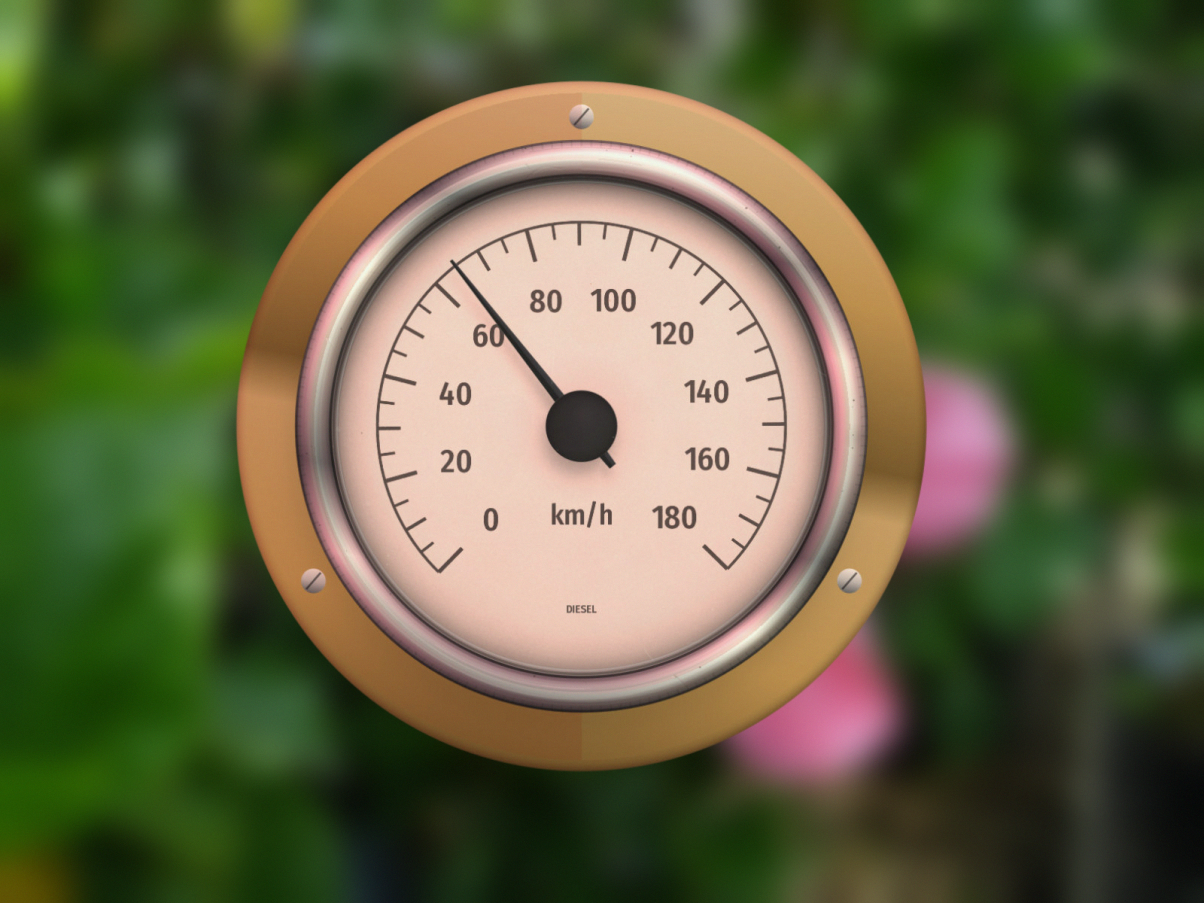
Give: 65 km/h
